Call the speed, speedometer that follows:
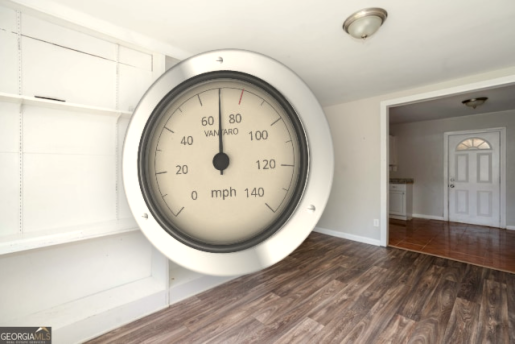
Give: 70 mph
